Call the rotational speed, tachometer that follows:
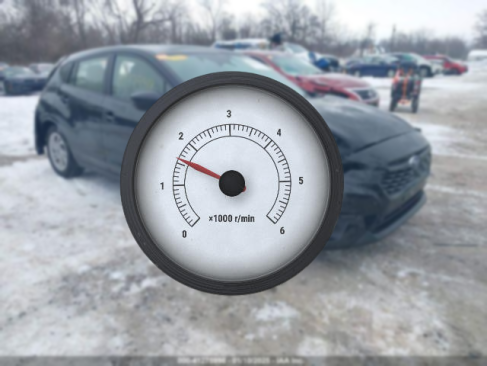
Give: 1600 rpm
